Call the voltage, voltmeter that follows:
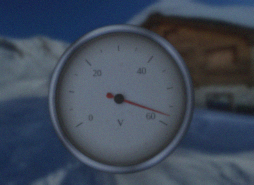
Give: 57.5 V
